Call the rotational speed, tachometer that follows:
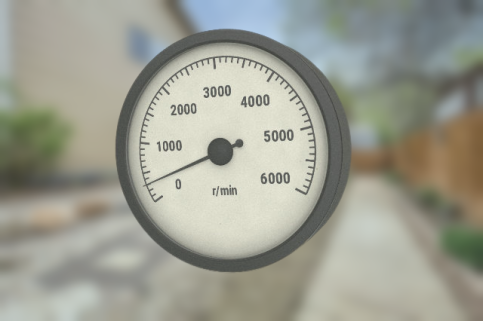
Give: 300 rpm
